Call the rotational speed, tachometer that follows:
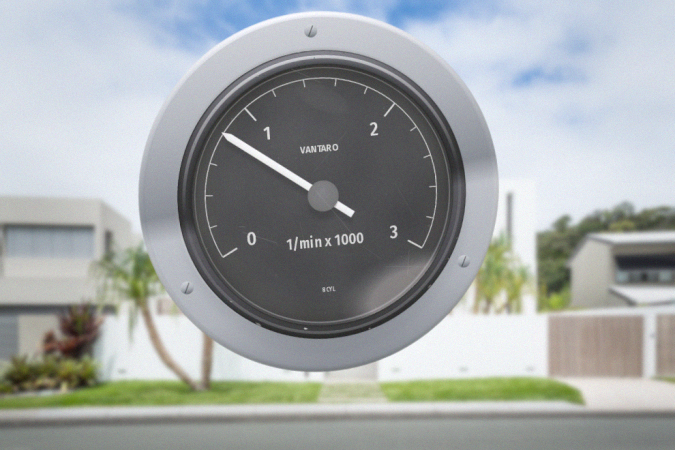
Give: 800 rpm
